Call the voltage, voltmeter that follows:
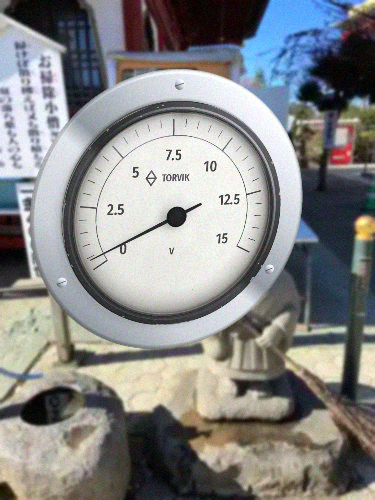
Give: 0.5 V
